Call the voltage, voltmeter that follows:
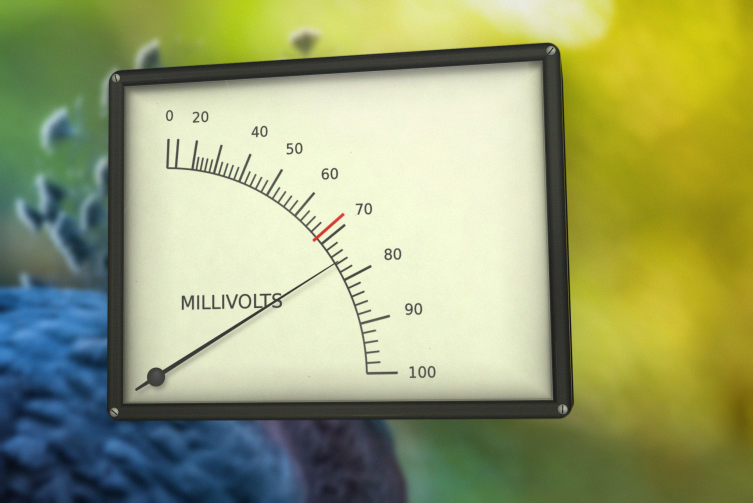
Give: 76 mV
